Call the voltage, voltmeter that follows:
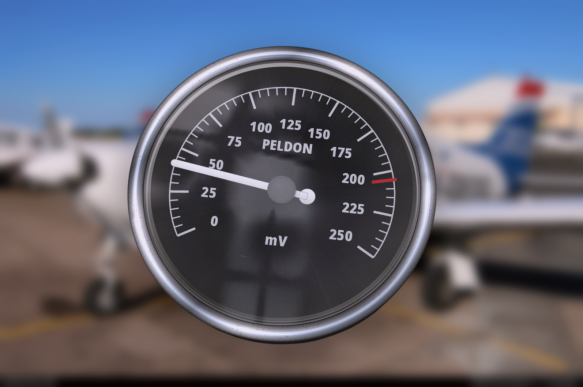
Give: 40 mV
